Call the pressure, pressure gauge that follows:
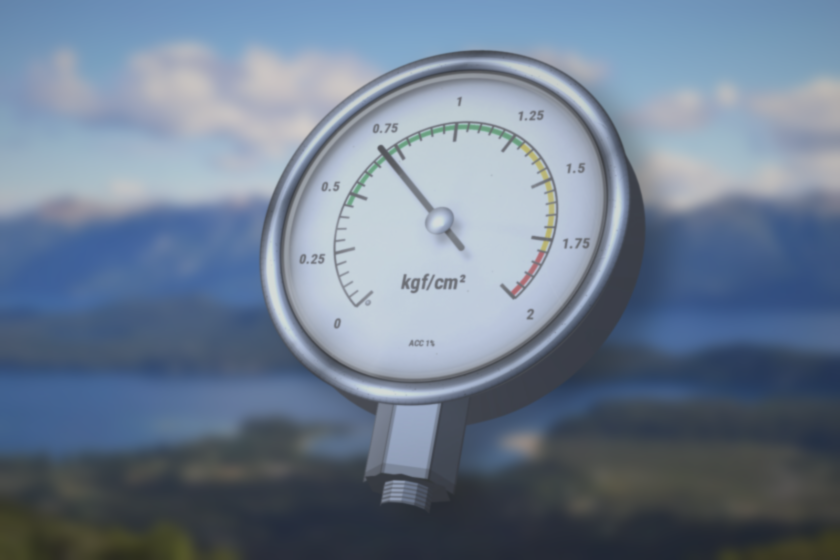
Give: 0.7 kg/cm²
